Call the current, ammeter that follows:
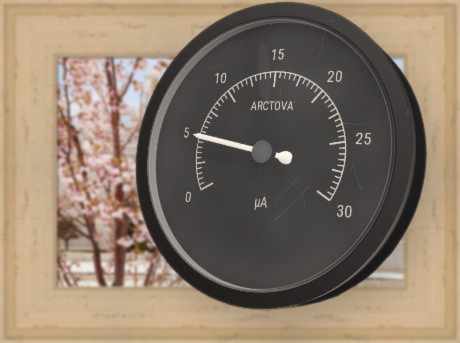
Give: 5 µA
